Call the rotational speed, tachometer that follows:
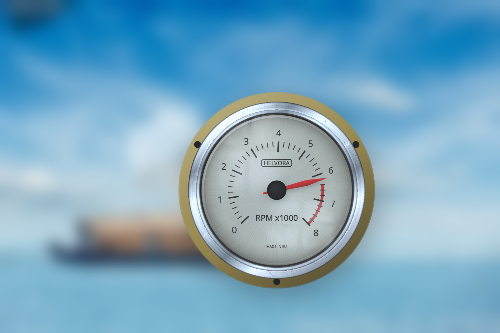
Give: 6200 rpm
